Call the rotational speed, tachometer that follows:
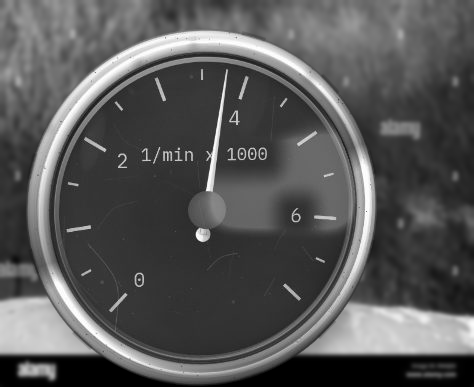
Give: 3750 rpm
